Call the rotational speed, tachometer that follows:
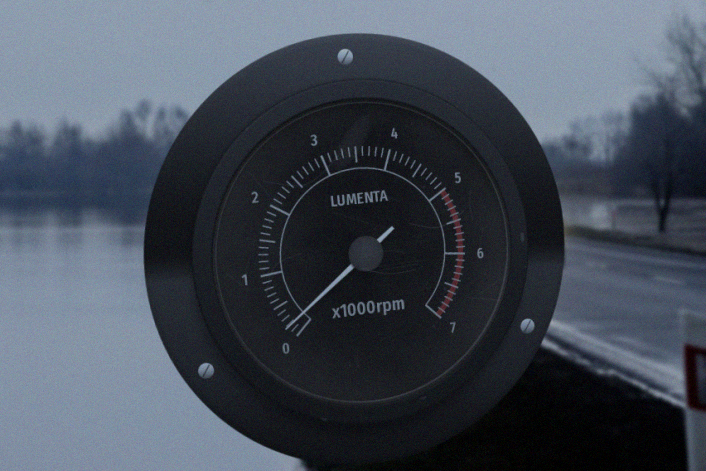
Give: 200 rpm
